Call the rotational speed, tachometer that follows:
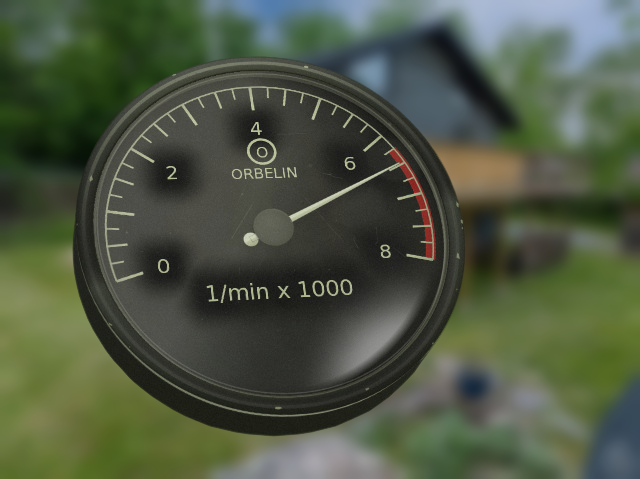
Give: 6500 rpm
